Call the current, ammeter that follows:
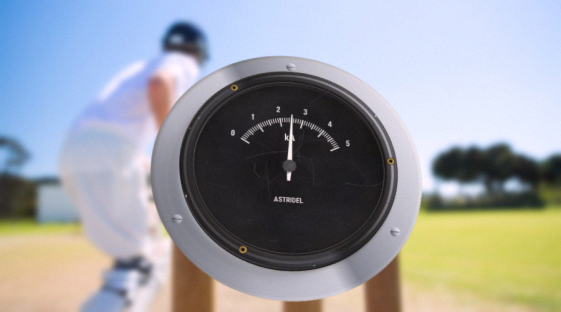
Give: 2.5 kA
